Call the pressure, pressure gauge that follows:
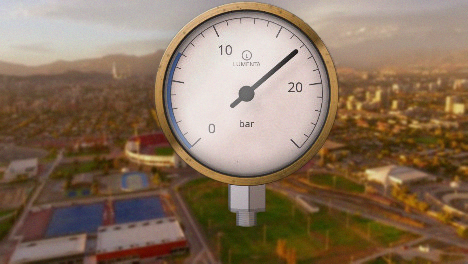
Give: 17 bar
